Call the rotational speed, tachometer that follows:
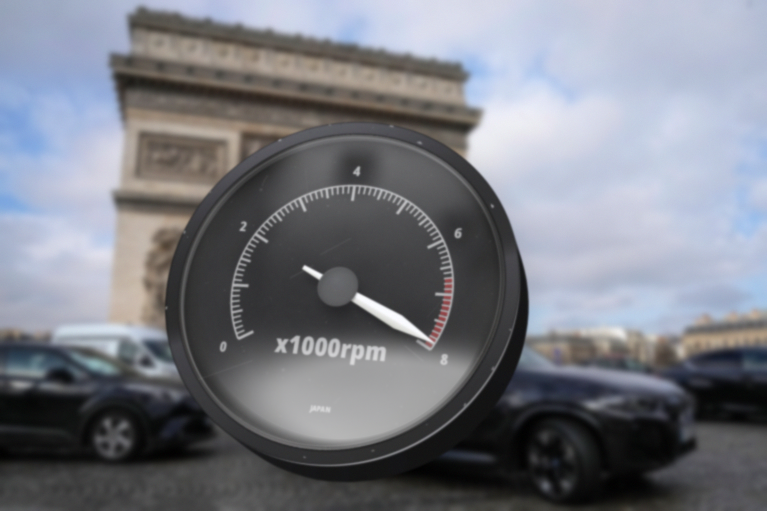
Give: 7900 rpm
